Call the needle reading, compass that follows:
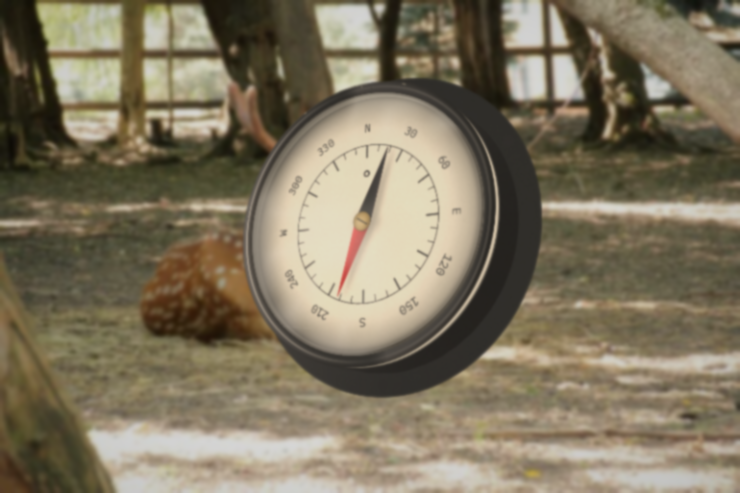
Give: 200 °
